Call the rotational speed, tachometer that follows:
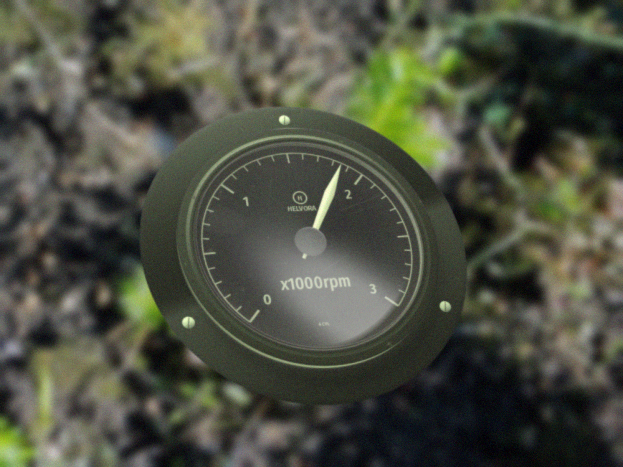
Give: 1850 rpm
